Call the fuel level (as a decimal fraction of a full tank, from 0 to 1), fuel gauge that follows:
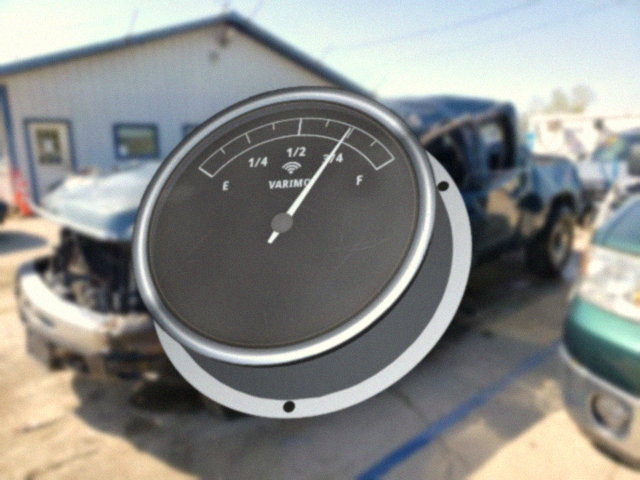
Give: 0.75
